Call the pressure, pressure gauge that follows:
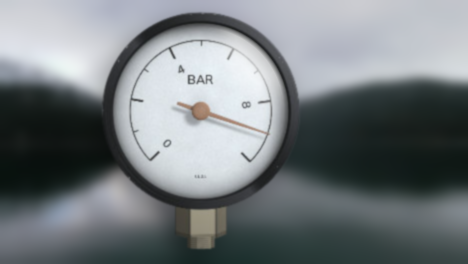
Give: 9 bar
